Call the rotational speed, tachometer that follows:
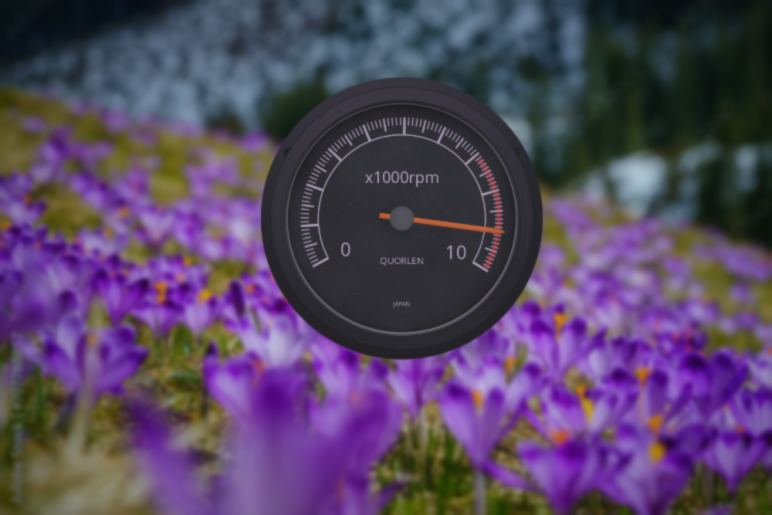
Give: 9000 rpm
